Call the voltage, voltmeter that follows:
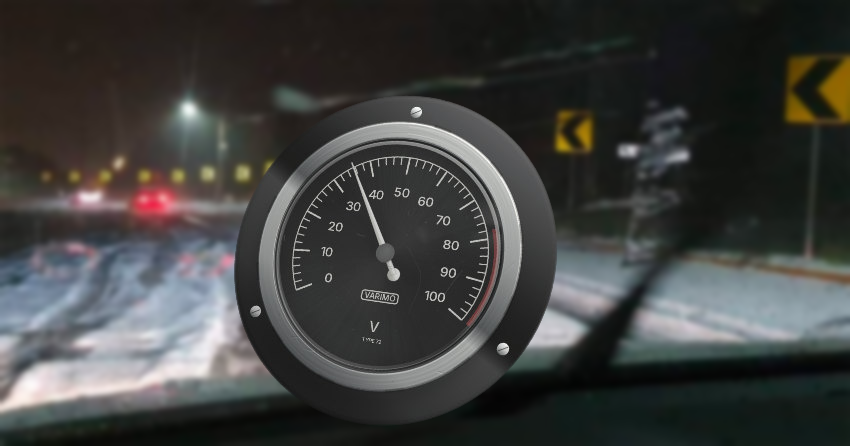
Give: 36 V
